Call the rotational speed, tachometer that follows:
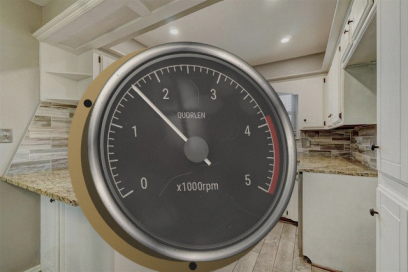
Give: 1600 rpm
